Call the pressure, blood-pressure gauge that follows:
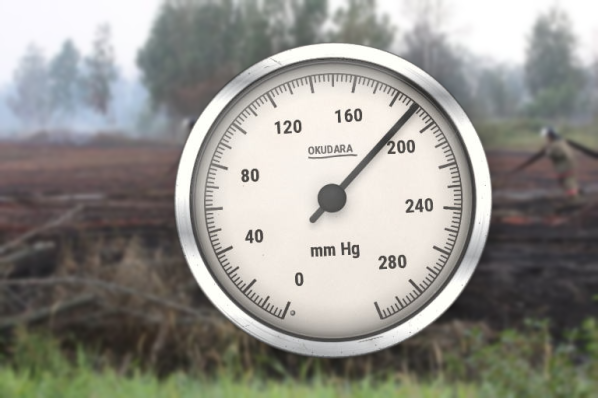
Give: 190 mmHg
